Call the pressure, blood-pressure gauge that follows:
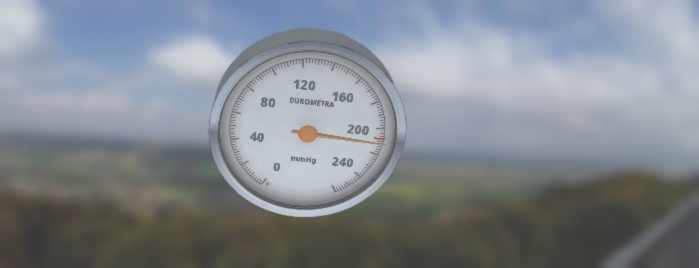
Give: 210 mmHg
